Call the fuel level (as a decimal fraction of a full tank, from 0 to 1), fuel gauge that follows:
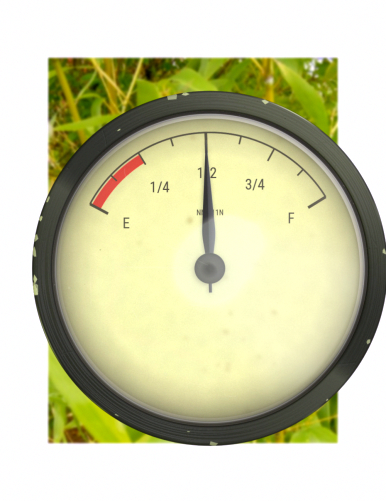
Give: 0.5
